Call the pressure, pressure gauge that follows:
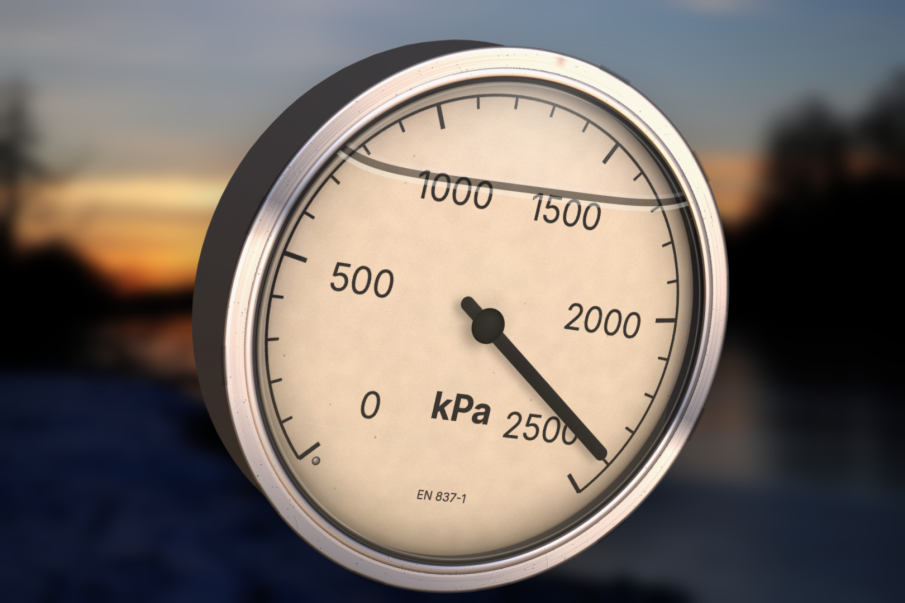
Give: 2400 kPa
